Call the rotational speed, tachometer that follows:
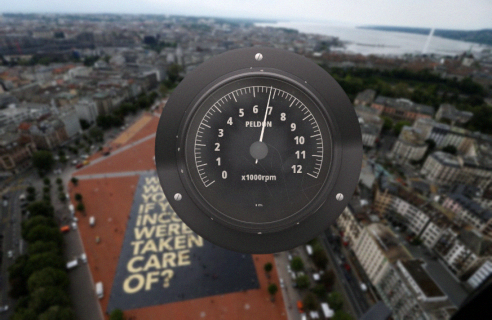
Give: 6800 rpm
